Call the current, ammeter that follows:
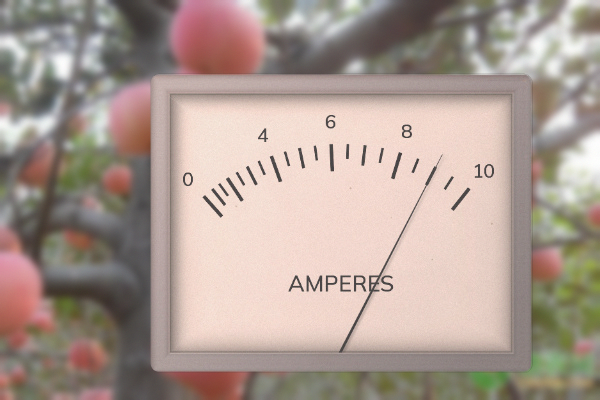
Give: 9 A
